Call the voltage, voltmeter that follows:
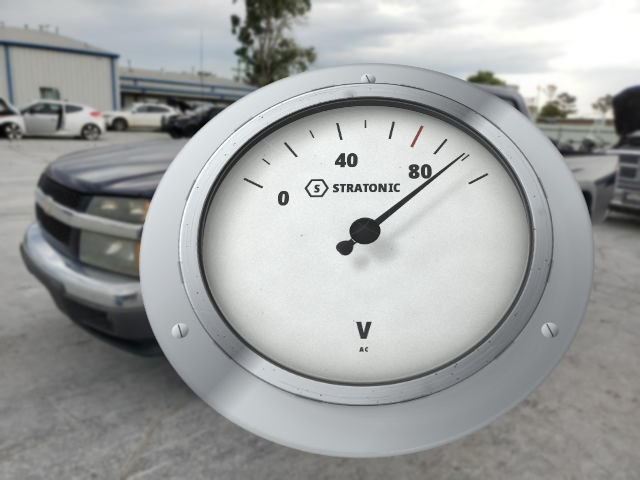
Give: 90 V
